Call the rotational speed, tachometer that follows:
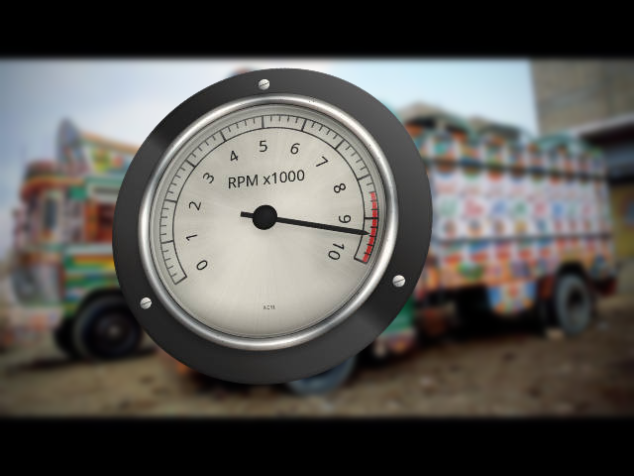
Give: 9400 rpm
